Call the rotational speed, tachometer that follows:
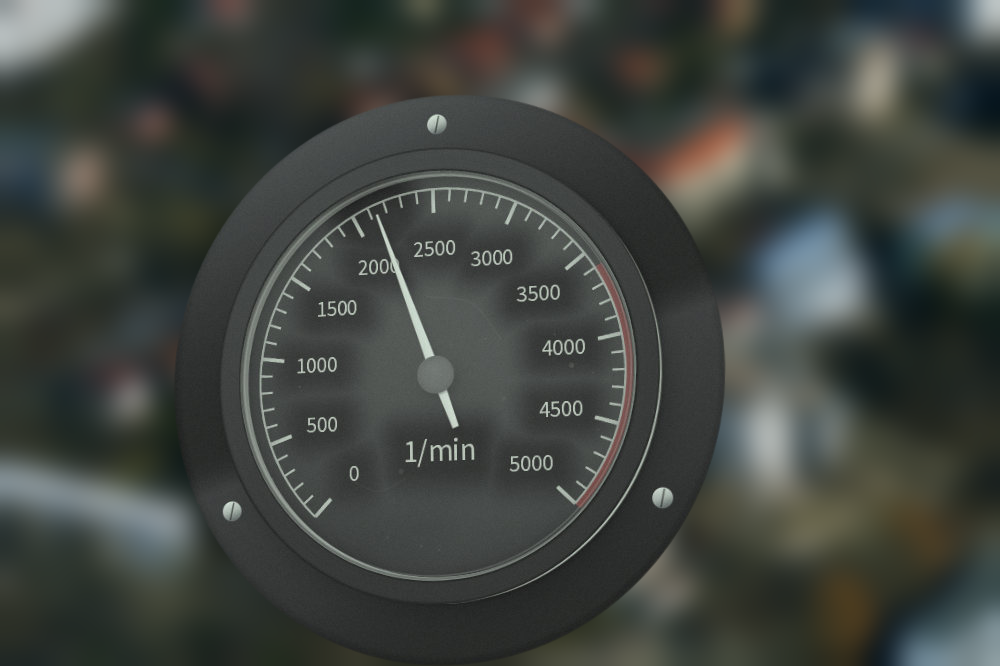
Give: 2150 rpm
